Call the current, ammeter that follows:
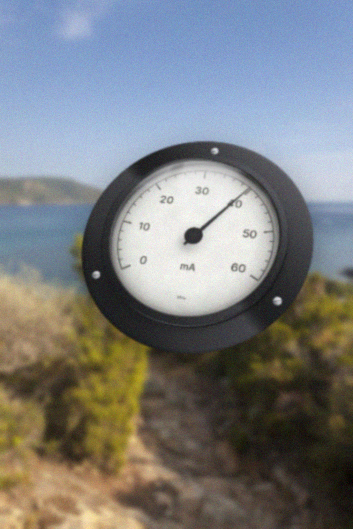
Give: 40 mA
